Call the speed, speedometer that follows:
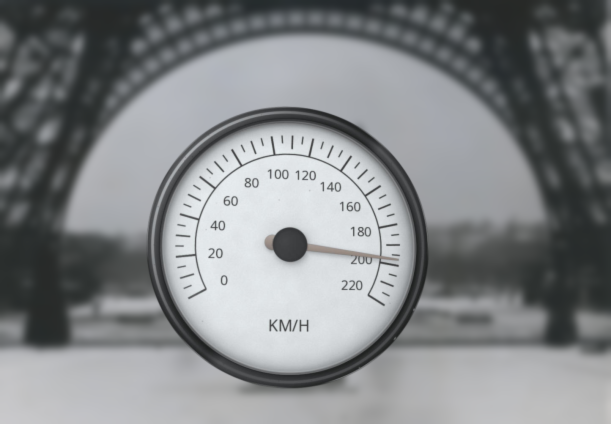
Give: 197.5 km/h
